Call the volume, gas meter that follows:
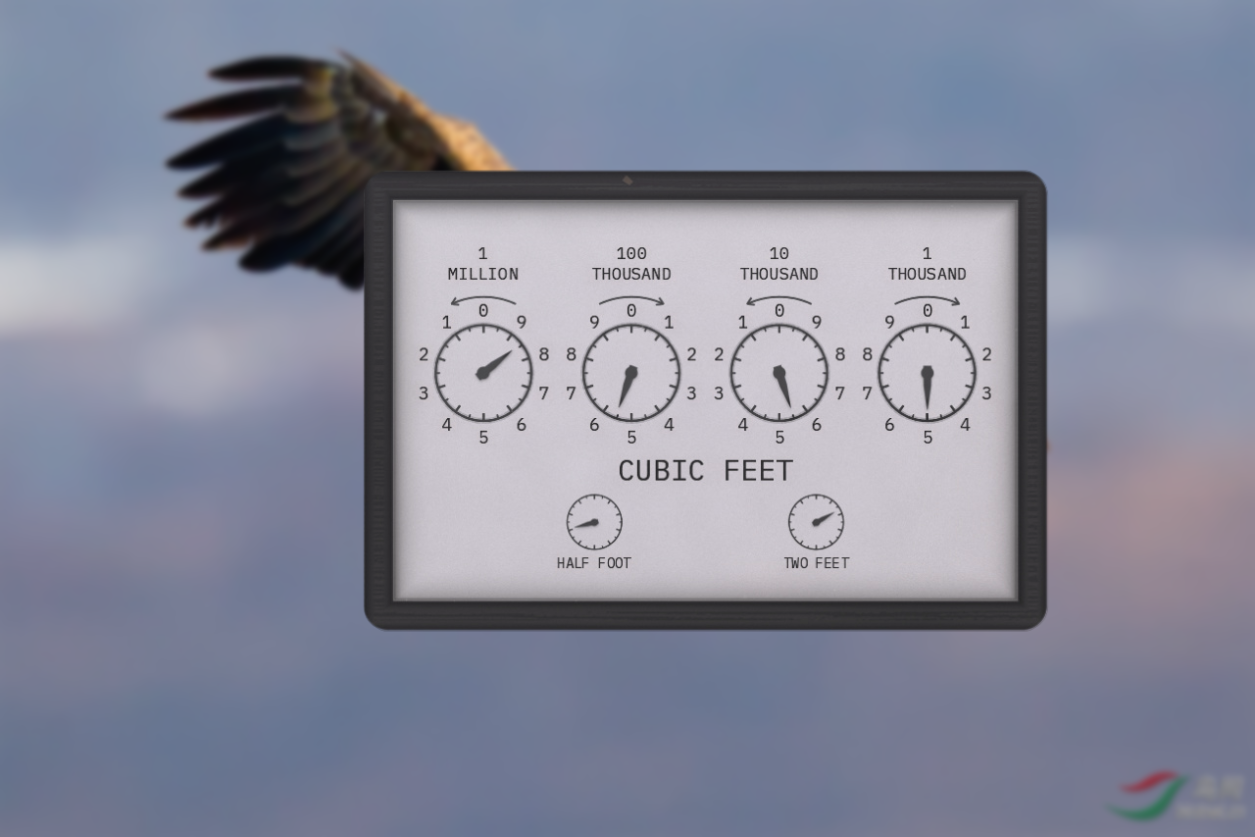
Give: 855500 ft³
